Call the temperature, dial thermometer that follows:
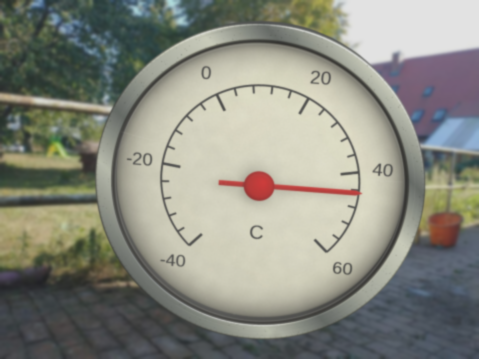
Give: 44 °C
